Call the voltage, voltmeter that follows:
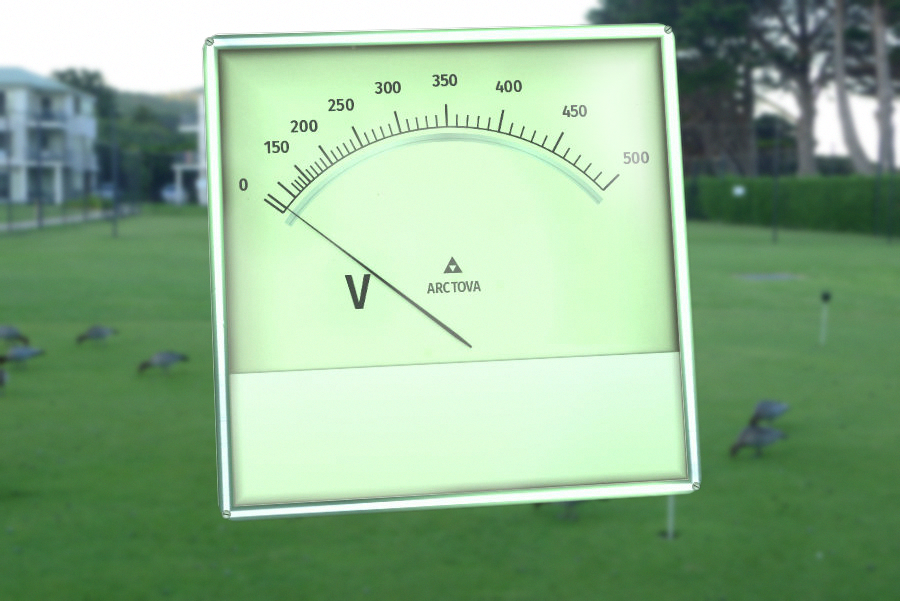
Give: 50 V
